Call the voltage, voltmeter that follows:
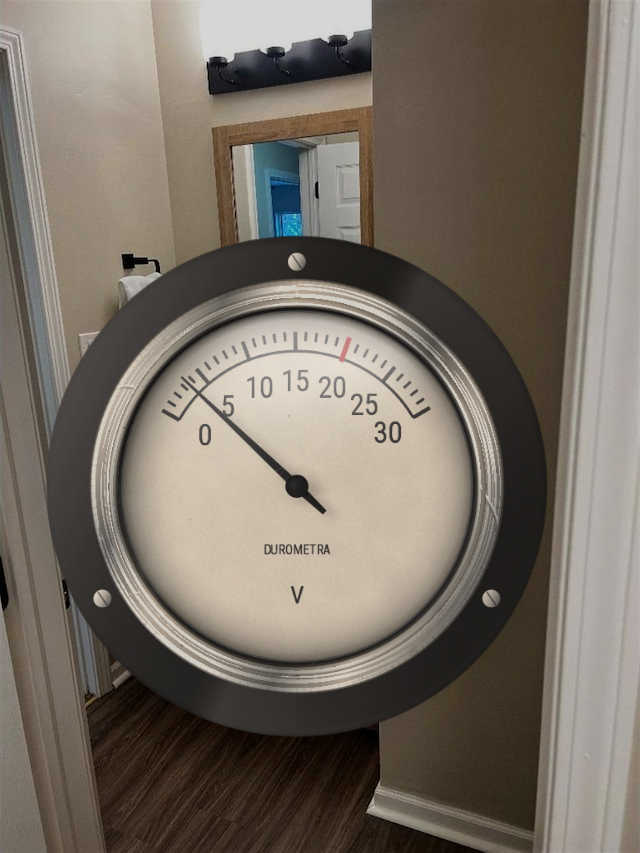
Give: 3.5 V
